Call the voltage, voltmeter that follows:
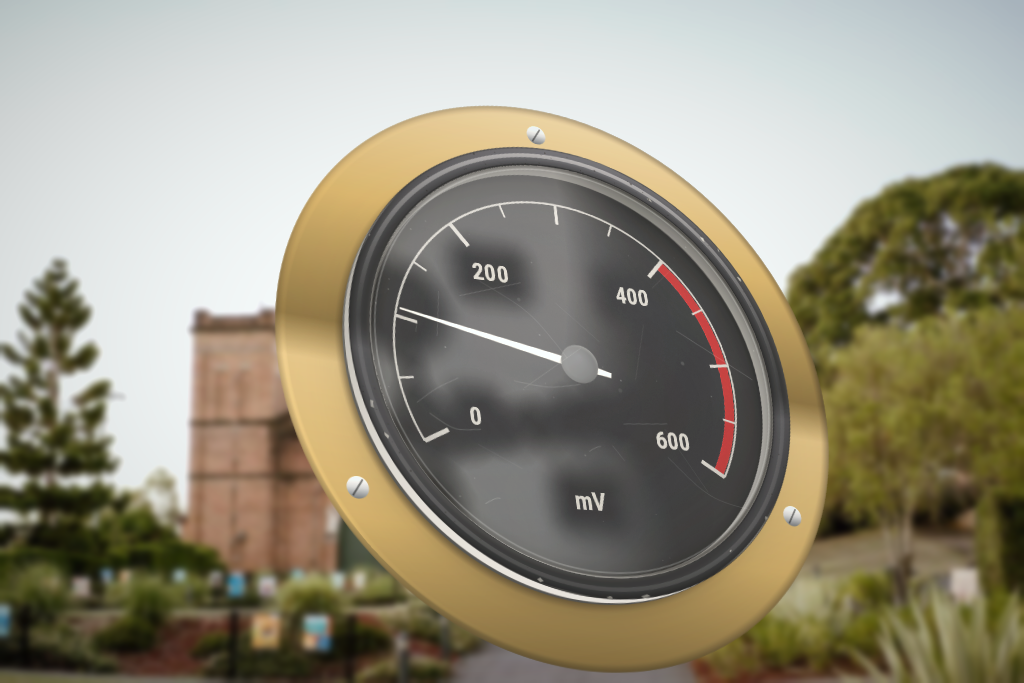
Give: 100 mV
